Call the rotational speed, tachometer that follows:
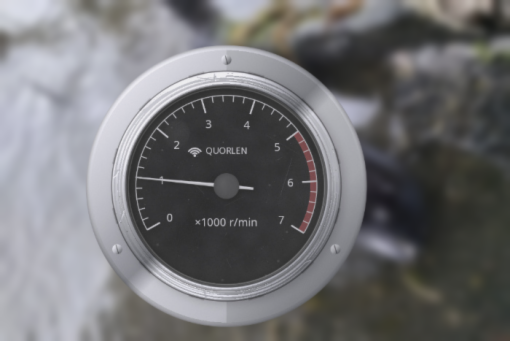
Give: 1000 rpm
